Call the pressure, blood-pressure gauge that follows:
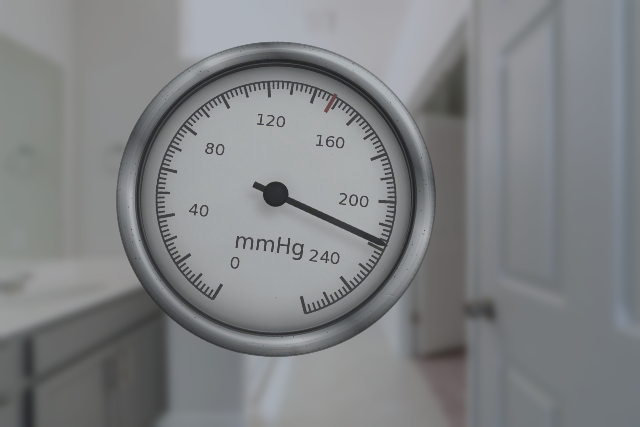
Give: 218 mmHg
